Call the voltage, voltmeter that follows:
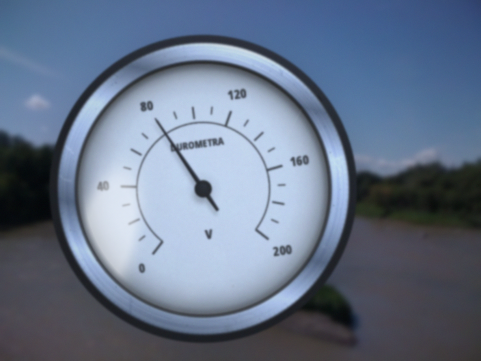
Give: 80 V
